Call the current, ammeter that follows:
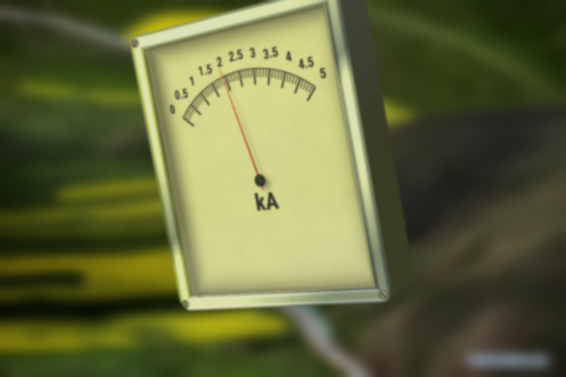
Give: 2 kA
